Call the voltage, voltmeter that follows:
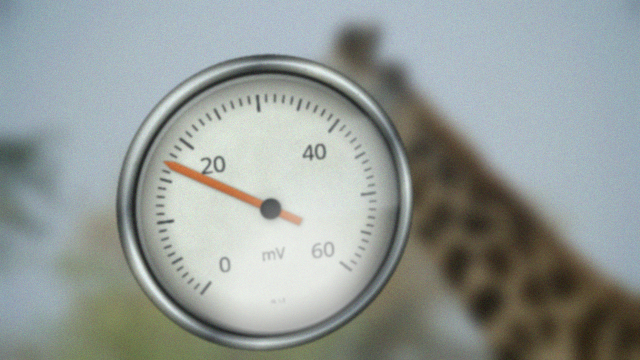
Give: 17 mV
